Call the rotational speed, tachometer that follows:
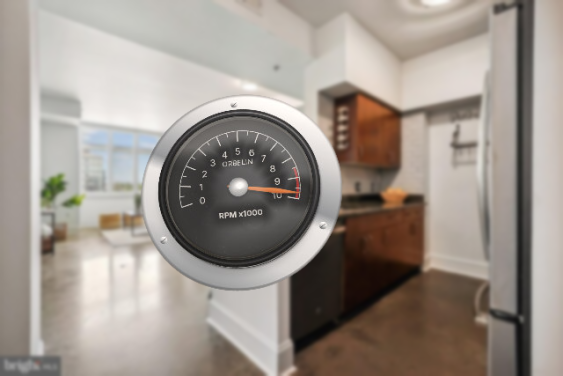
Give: 9750 rpm
